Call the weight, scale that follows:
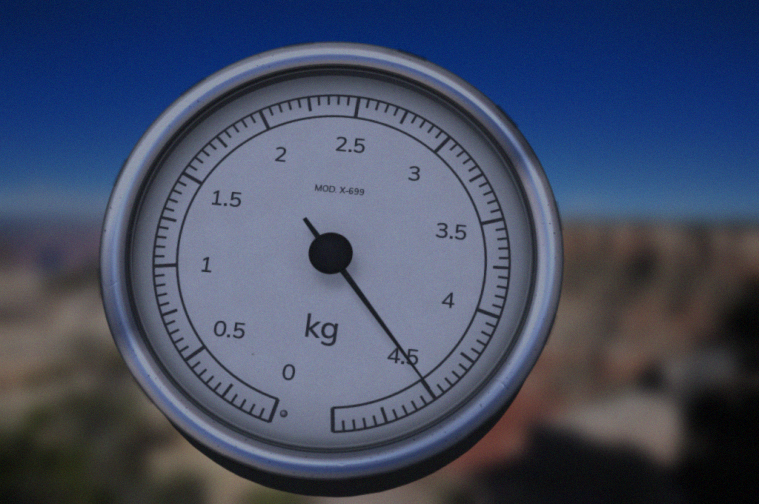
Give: 4.5 kg
